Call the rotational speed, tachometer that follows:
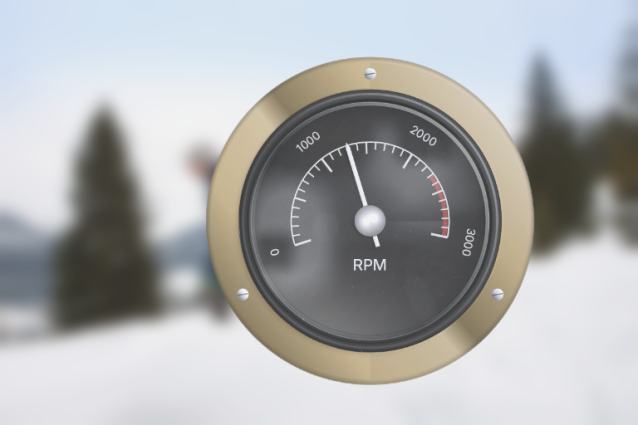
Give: 1300 rpm
